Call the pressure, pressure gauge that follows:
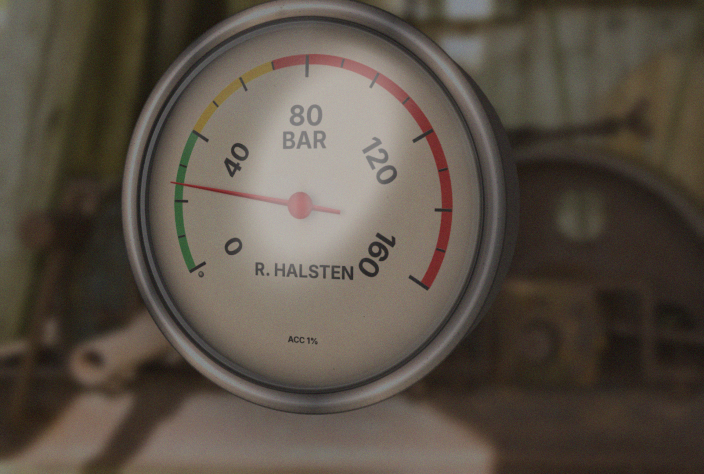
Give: 25 bar
